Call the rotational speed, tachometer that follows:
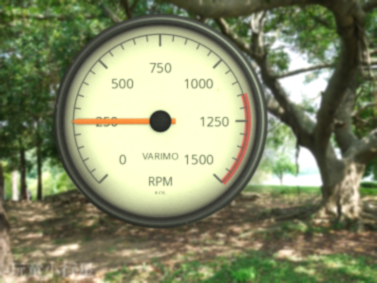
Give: 250 rpm
